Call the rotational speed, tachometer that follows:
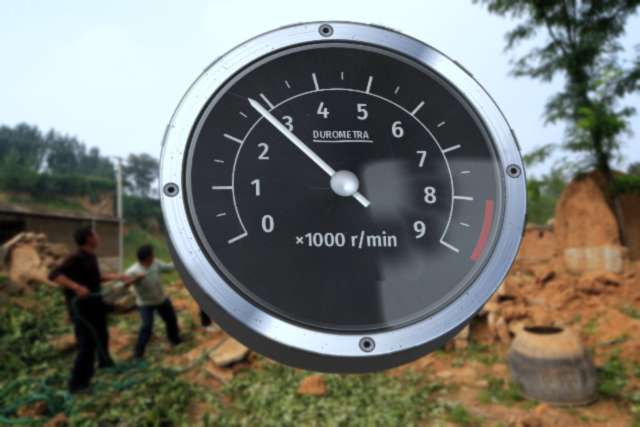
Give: 2750 rpm
